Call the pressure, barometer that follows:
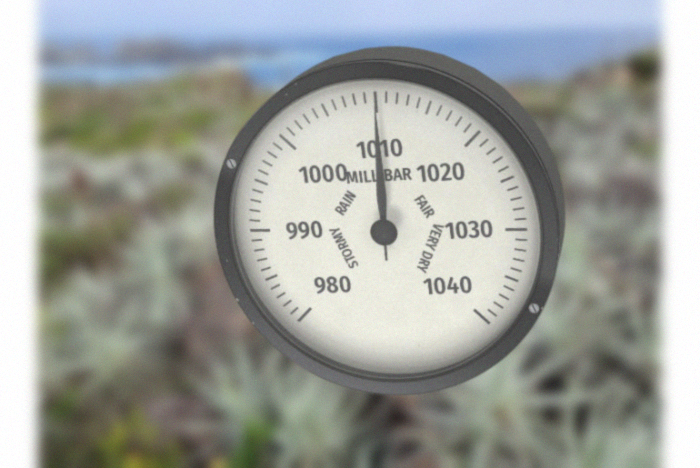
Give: 1010 mbar
